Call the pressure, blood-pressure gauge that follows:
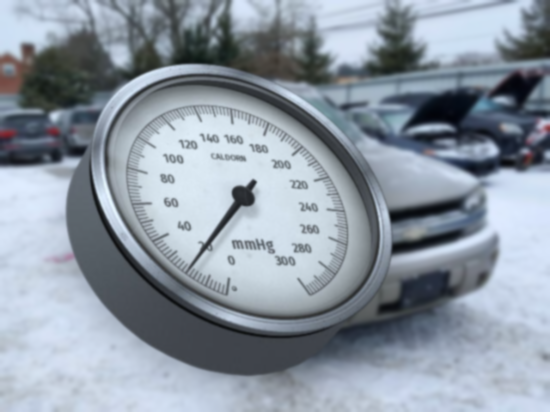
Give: 20 mmHg
